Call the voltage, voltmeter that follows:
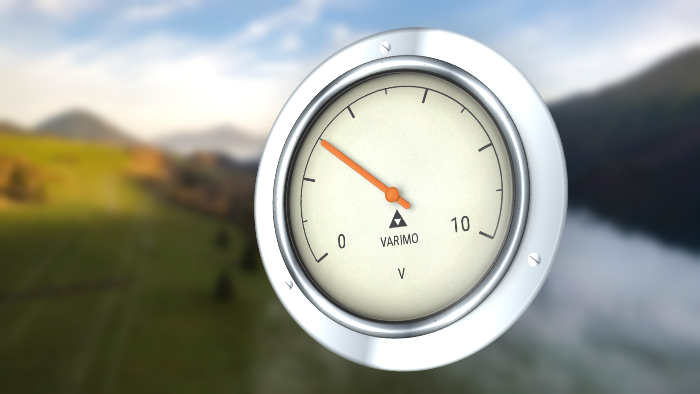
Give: 3 V
